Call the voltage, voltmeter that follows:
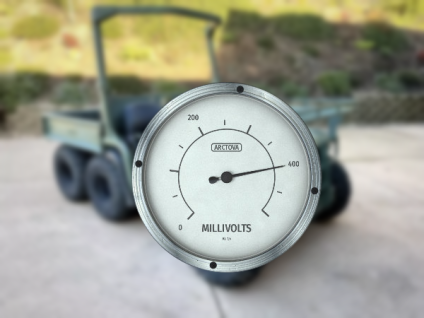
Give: 400 mV
